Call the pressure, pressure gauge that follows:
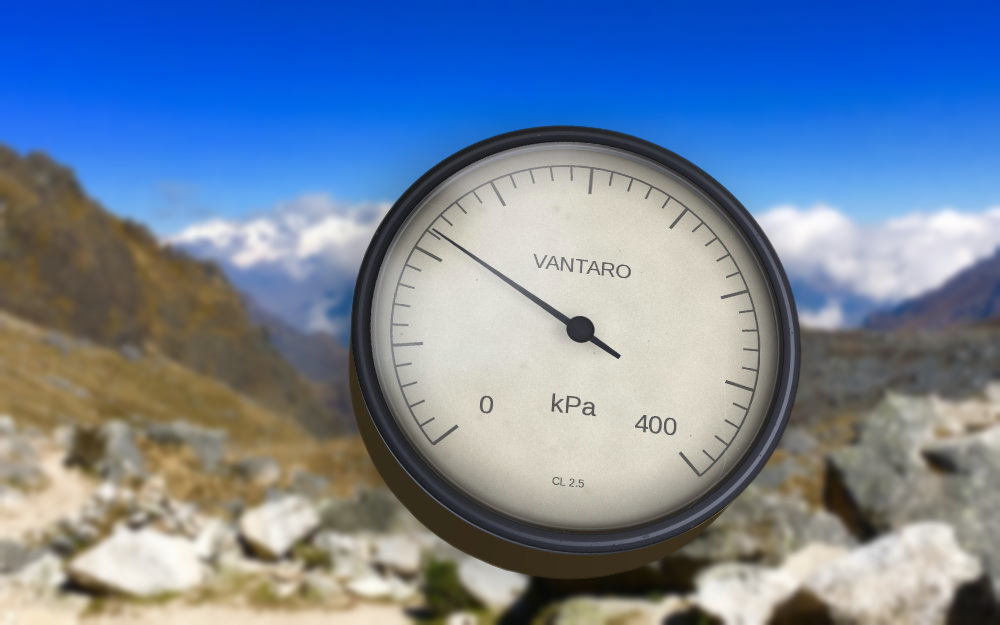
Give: 110 kPa
